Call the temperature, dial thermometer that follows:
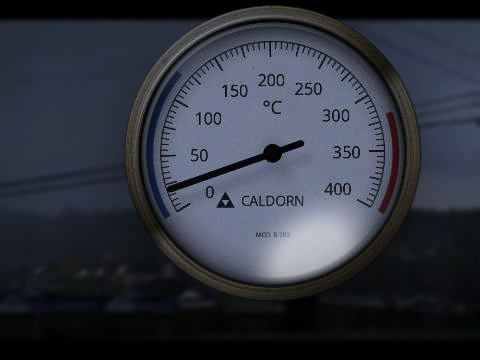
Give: 20 °C
